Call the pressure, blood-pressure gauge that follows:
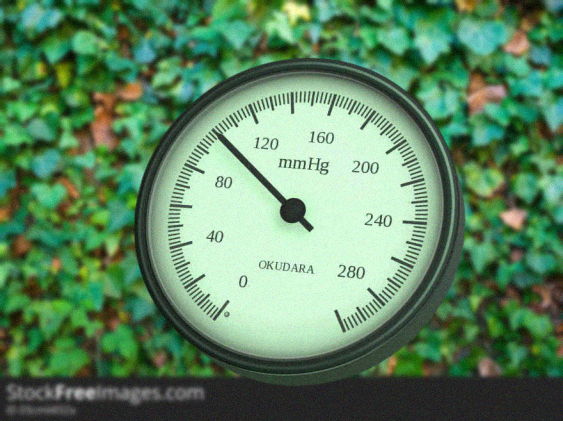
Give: 100 mmHg
